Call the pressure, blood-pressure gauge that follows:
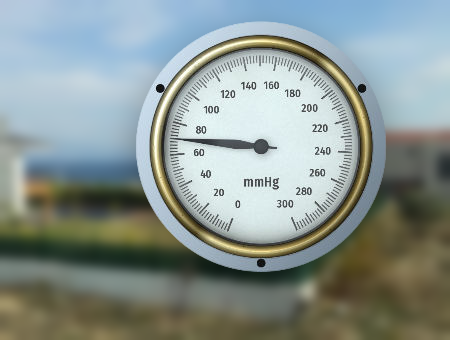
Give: 70 mmHg
